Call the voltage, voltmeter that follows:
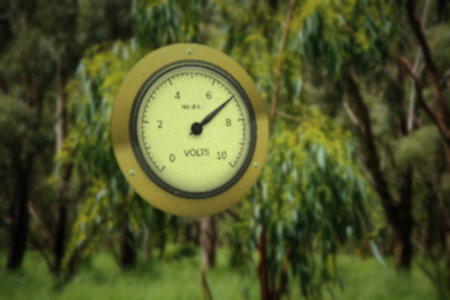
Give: 7 V
